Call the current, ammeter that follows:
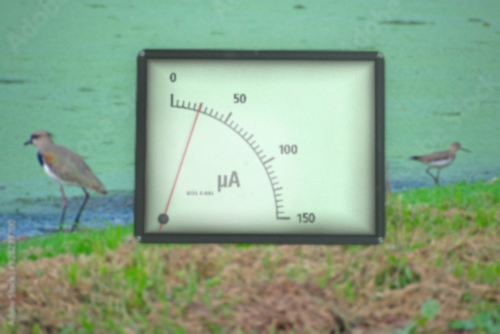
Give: 25 µA
